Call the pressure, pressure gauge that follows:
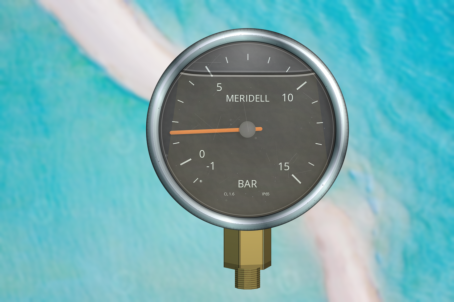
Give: 1.5 bar
